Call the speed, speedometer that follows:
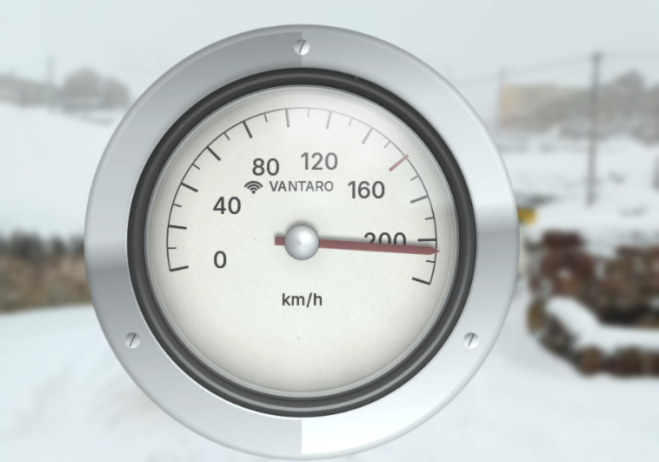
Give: 205 km/h
